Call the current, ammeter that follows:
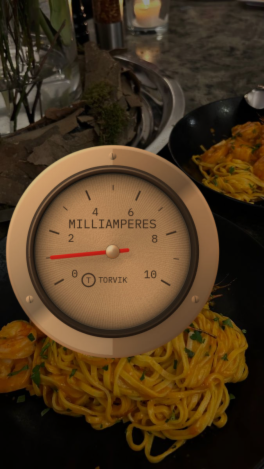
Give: 1 mA
